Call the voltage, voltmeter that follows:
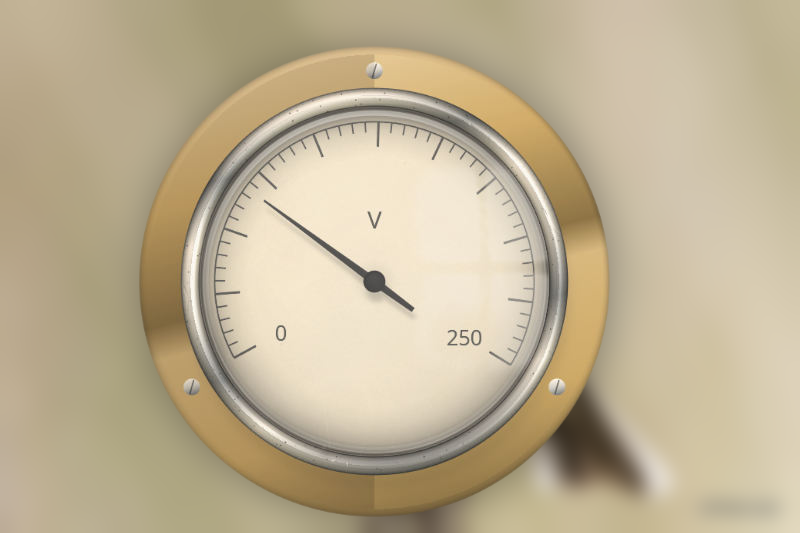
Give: 67.5 V
